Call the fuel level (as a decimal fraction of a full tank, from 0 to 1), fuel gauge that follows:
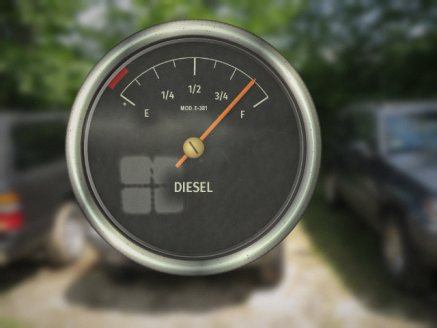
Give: 0.875
